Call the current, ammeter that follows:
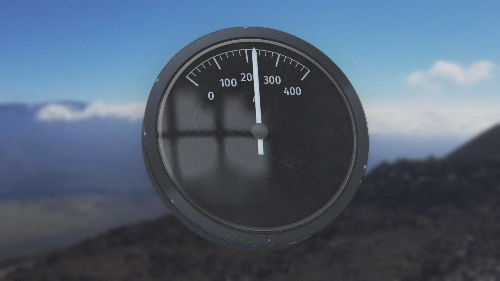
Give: 220 A
